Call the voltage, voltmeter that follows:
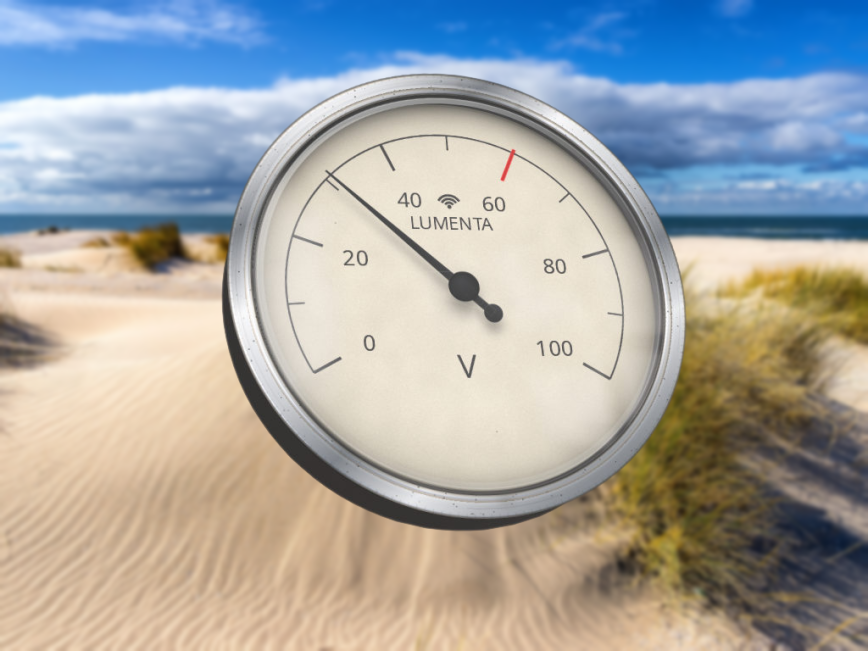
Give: 30 V
